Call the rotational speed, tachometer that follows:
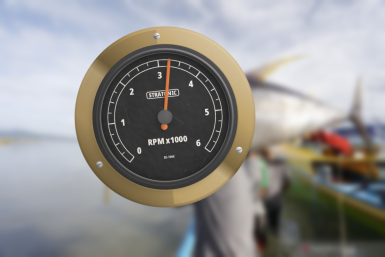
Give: 3250 rpm
